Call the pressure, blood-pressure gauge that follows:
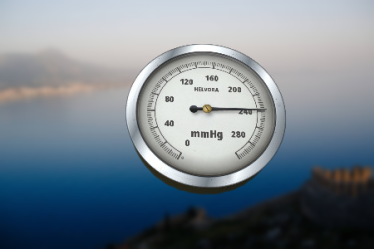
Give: 240 mmHg
